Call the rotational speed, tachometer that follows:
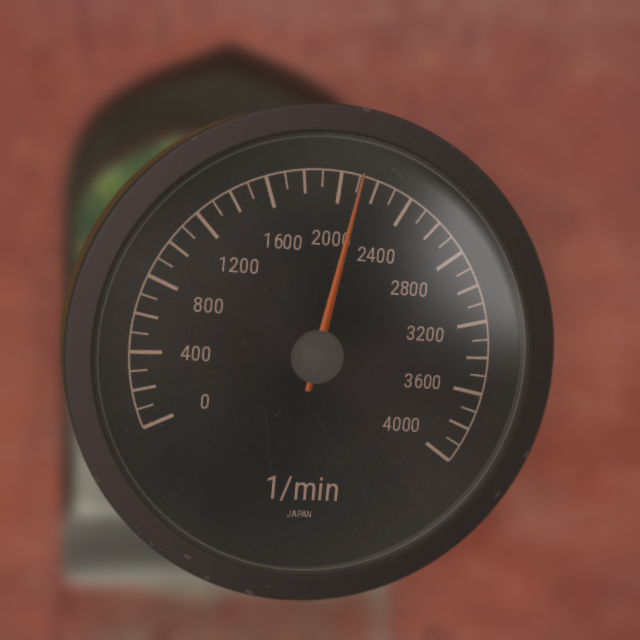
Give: 2100 rpm
